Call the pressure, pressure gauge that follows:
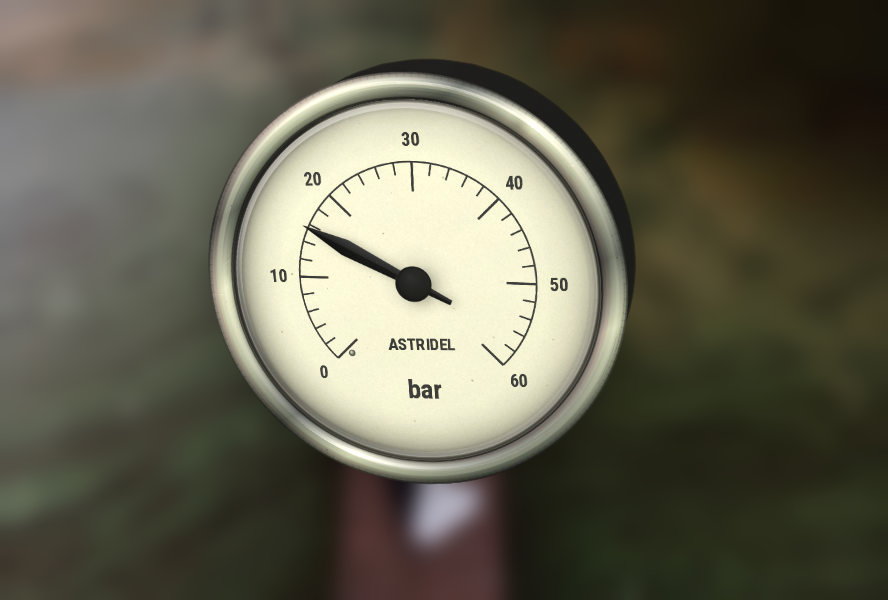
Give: 16 bar
